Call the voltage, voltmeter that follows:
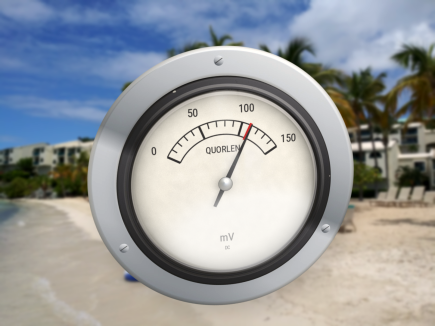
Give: 110 mV
